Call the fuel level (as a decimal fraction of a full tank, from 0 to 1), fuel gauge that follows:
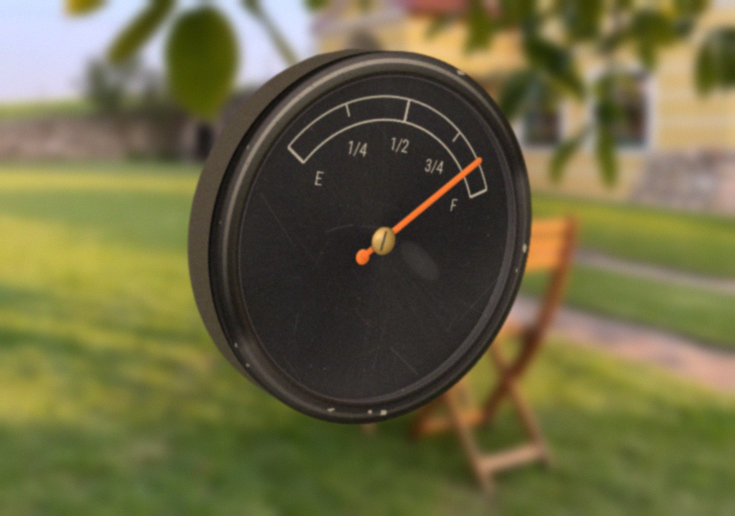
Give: 0.875
